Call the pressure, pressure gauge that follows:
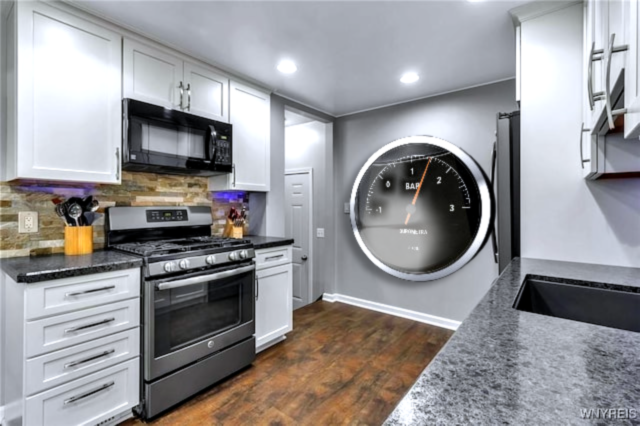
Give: 1.5 bar
